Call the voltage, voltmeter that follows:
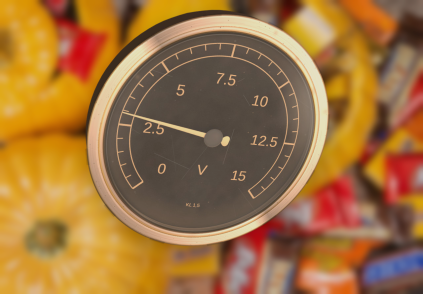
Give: 3 V
